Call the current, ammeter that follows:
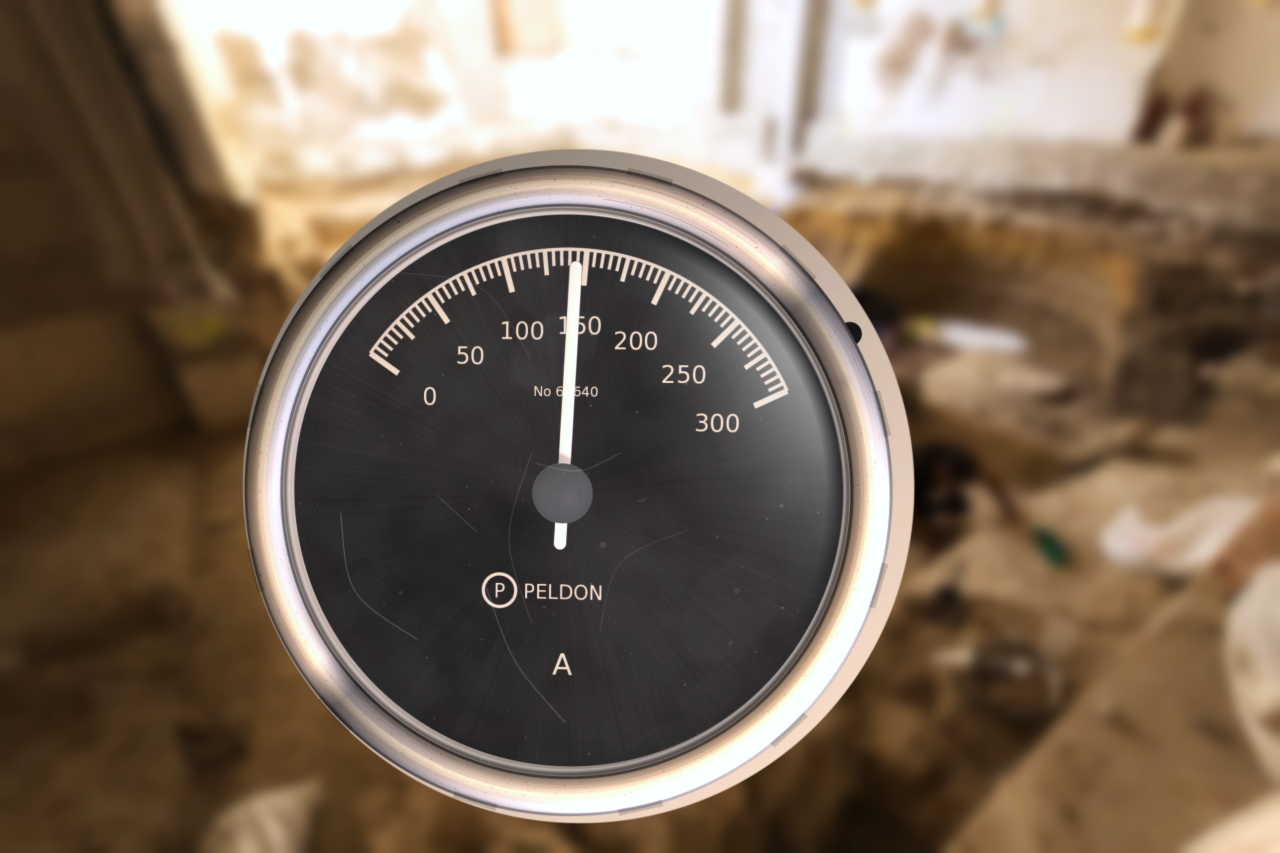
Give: 145 A
